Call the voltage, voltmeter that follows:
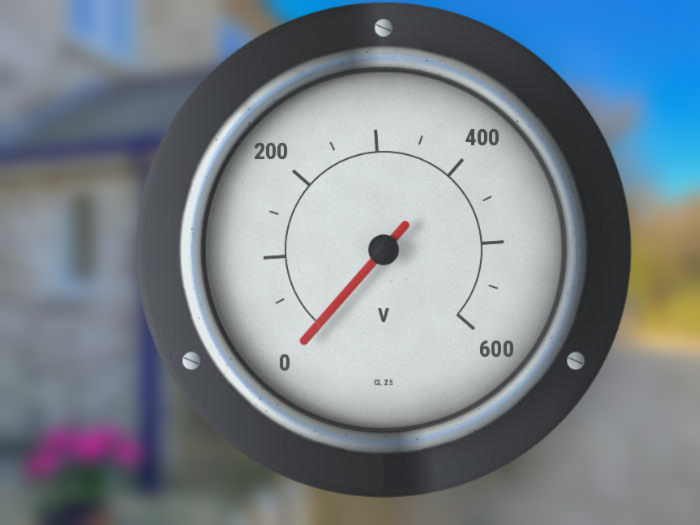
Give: 0 V
